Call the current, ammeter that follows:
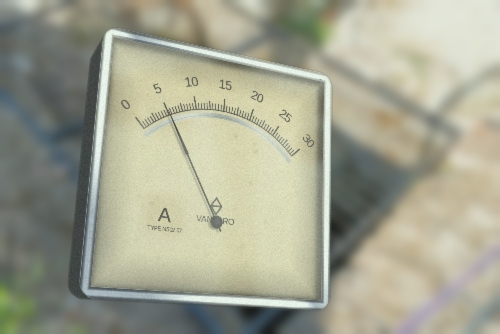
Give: 5 A
